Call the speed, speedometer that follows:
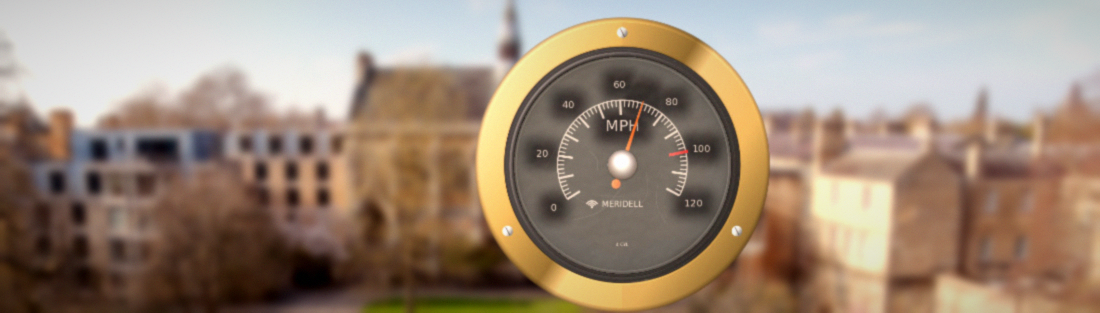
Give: 70 mph
